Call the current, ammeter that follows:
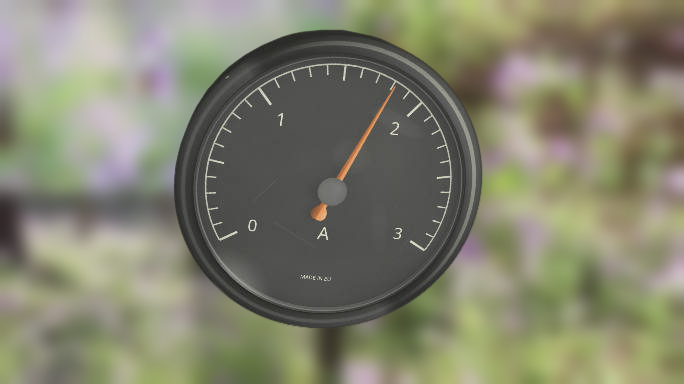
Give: 1.8 A
